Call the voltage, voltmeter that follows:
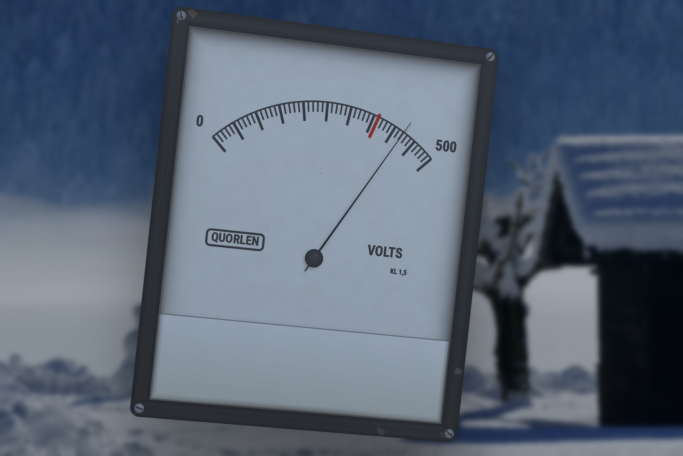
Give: 420 V
